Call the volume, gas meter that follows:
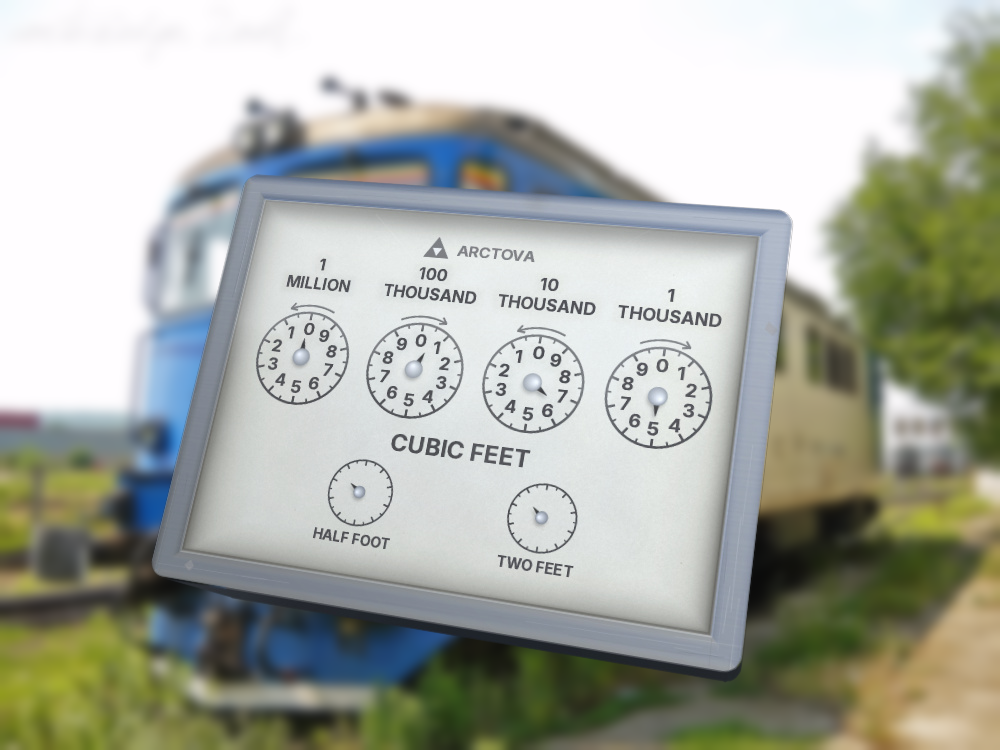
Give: 6500 ft³
